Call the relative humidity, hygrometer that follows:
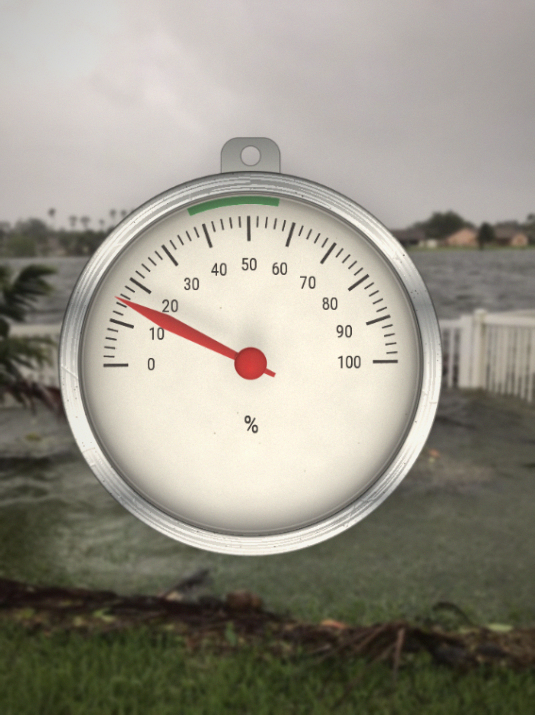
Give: 15 %
